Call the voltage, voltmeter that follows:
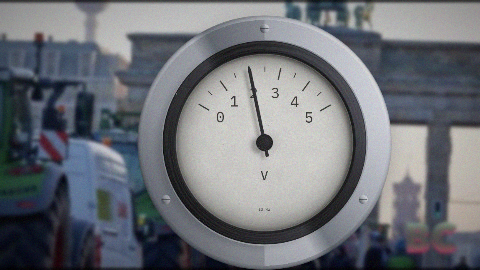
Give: 2 V
